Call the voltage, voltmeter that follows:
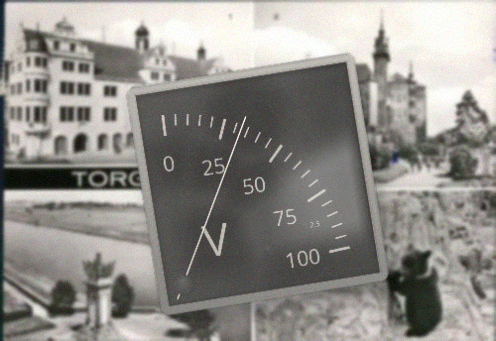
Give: 32.5 V
